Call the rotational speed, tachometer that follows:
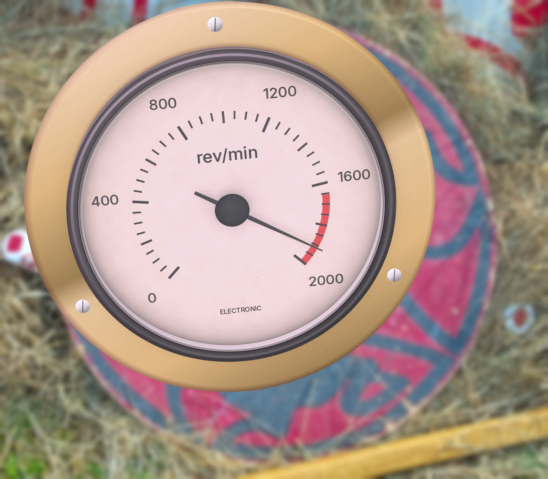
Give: 1900 rpm
